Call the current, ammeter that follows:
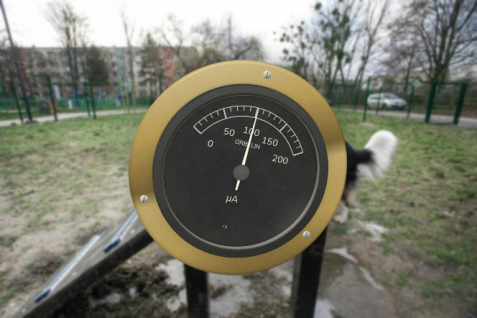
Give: 100 µA
